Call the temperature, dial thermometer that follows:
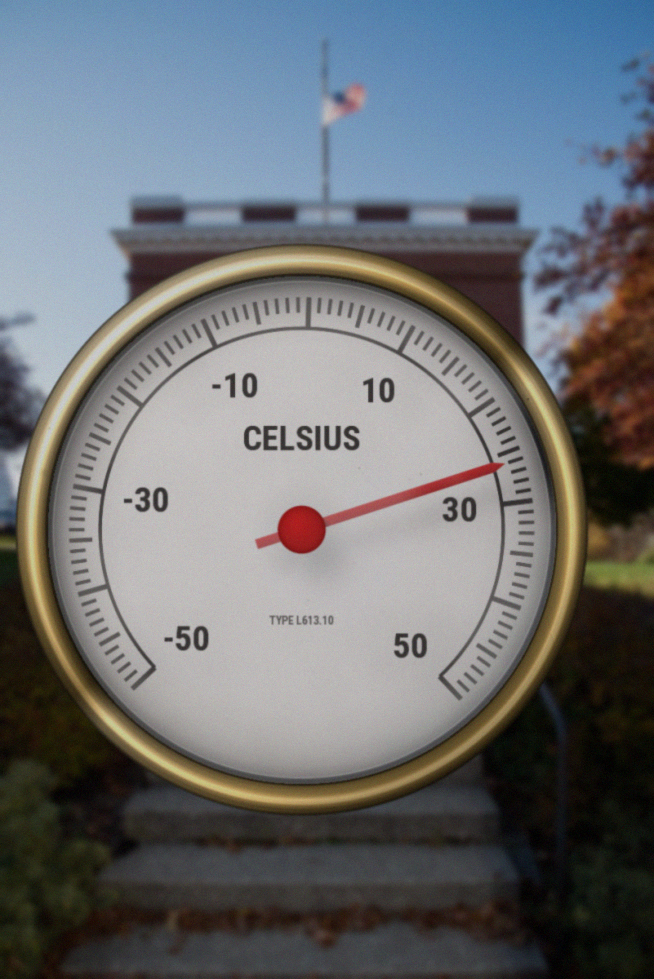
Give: 26 °C
